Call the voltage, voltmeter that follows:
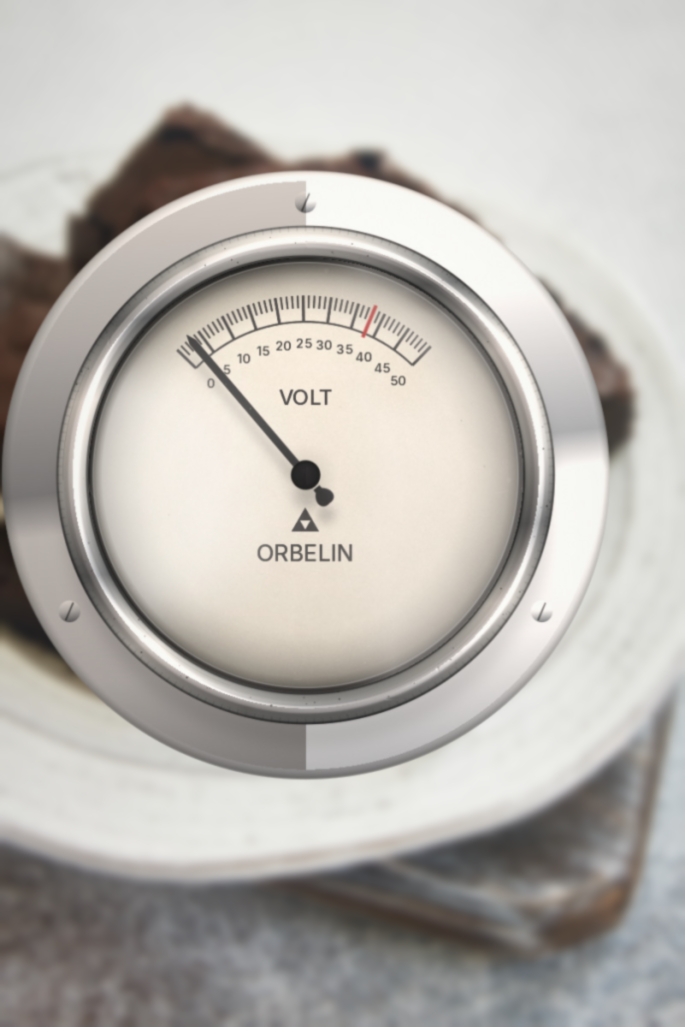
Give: 3 V
